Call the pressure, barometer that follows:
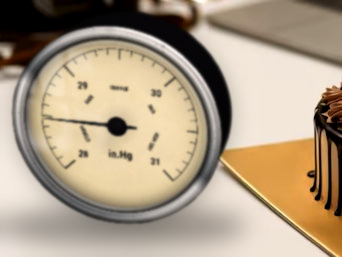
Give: 28.5 inHg
